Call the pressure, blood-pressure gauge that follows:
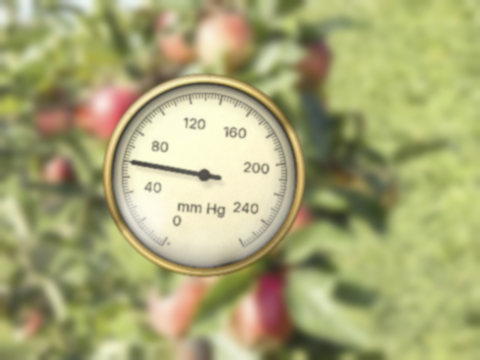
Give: 60 mmHg
